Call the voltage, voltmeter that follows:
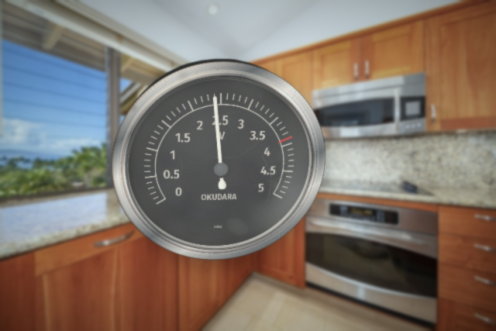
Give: 2.4 V
